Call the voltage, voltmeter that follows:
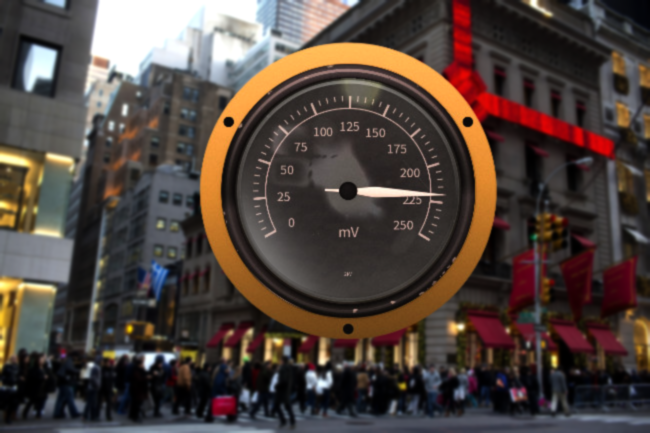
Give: 220 mV
